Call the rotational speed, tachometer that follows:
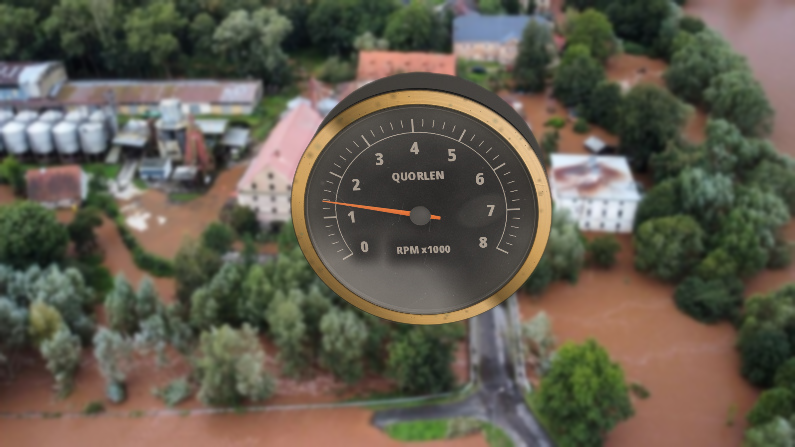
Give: 1400 rpm
